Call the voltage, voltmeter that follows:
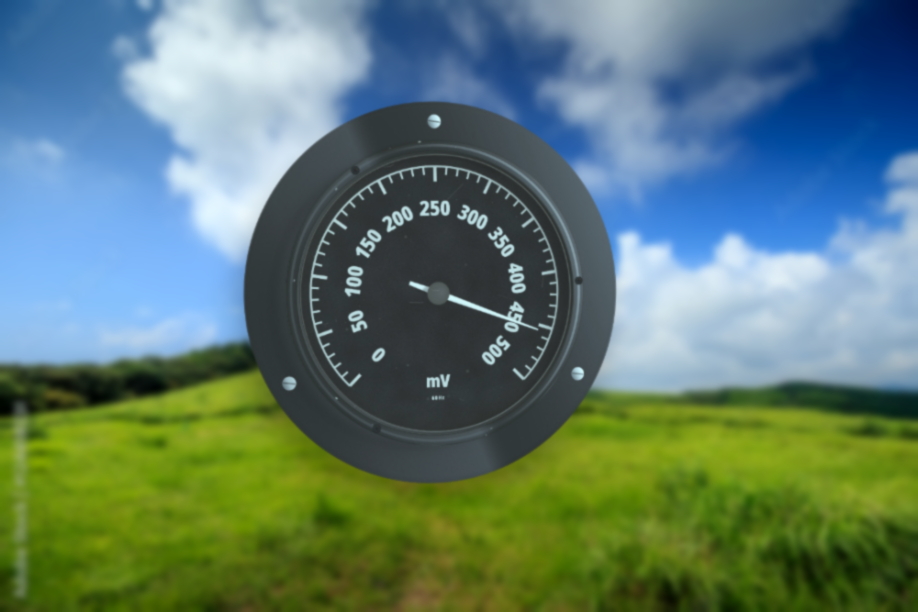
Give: 455 mV
